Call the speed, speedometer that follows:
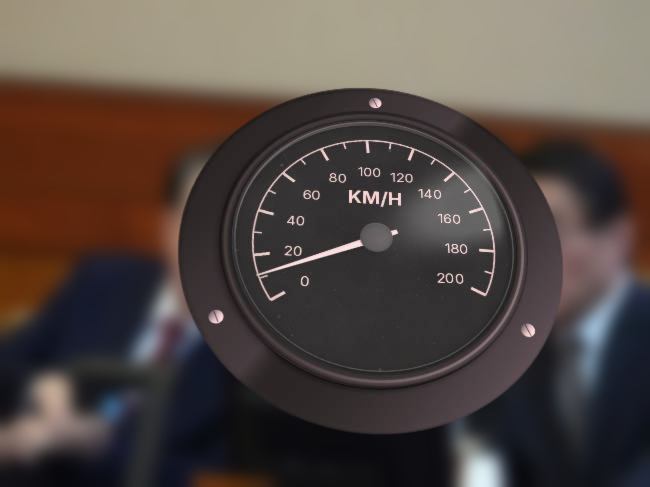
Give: 10 km/h
